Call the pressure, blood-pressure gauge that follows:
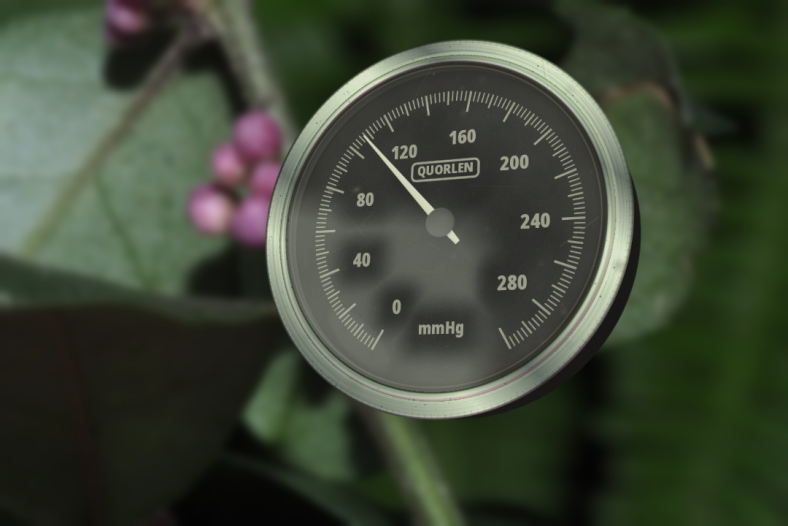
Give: 108 mmHg
